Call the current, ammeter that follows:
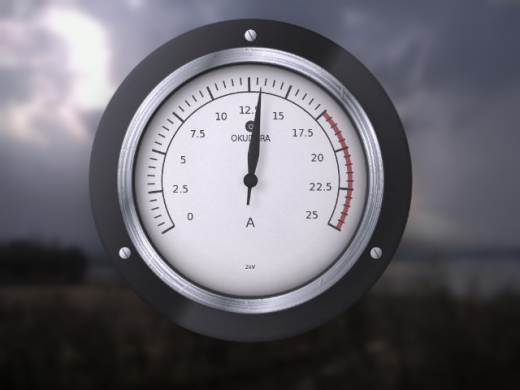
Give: 13.25 A
